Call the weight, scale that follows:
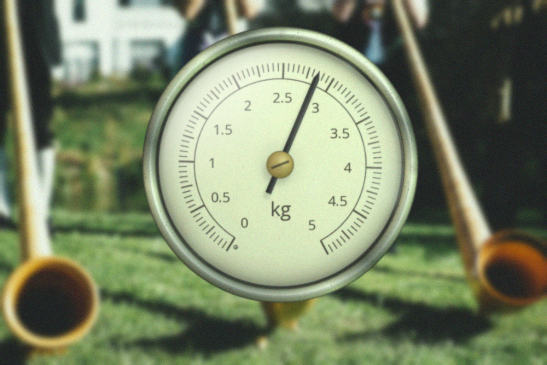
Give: 2.85 kg
